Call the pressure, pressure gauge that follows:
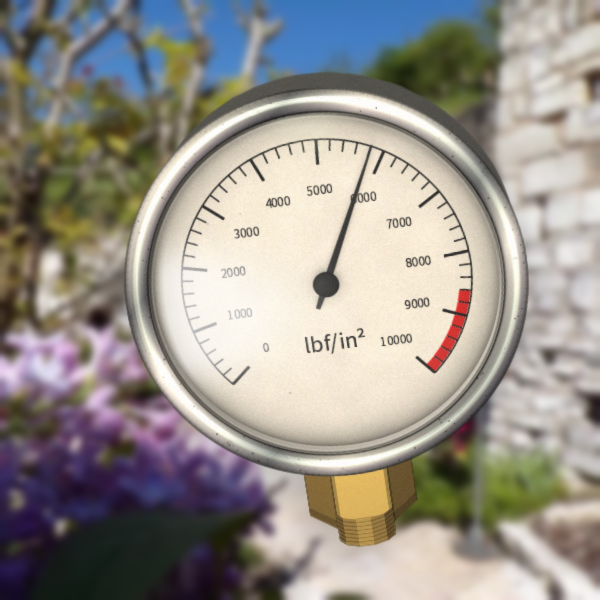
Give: 5800 psi
